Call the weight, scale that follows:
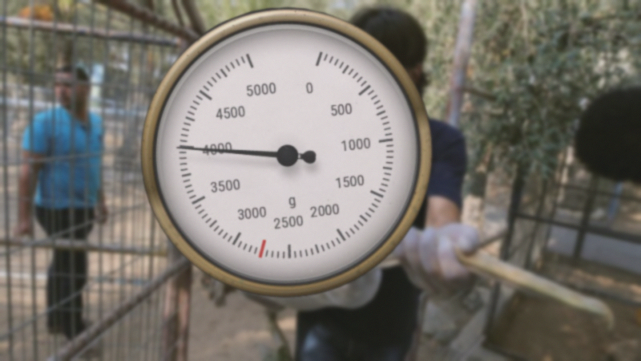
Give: 4000 g
